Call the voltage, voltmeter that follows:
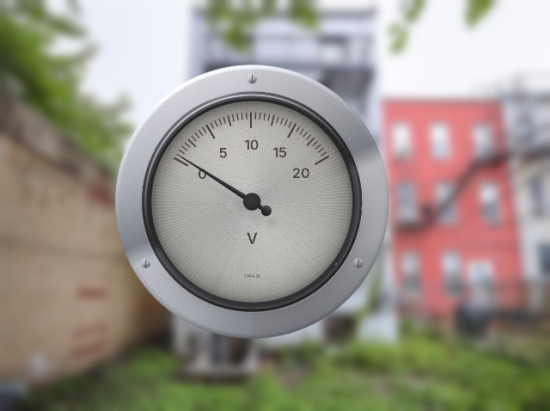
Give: 0.5 V
